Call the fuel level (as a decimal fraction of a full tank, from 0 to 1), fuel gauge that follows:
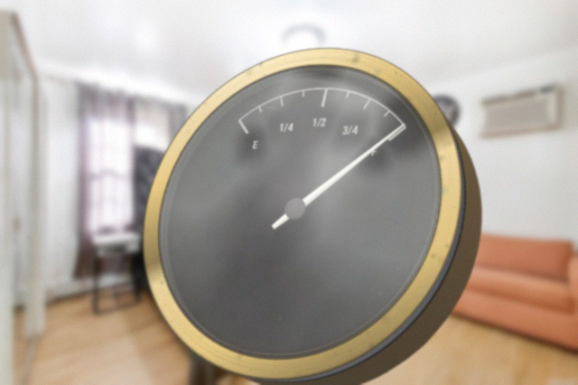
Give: 1
